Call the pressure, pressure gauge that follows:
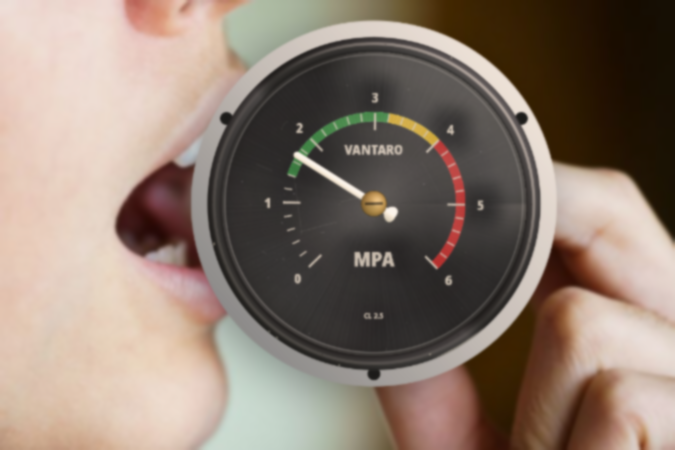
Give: 1.7 MPa
